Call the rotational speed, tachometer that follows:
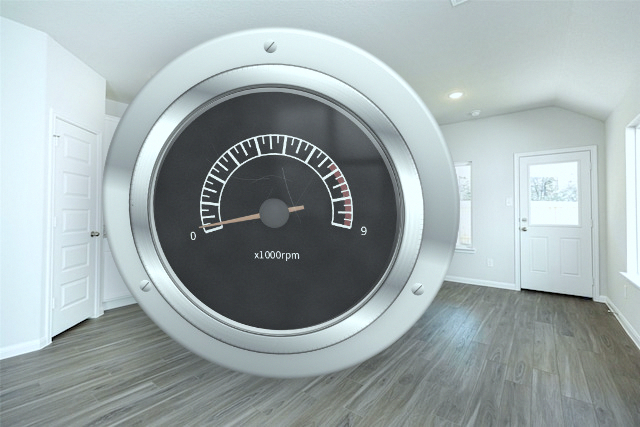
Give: 250 rpm
